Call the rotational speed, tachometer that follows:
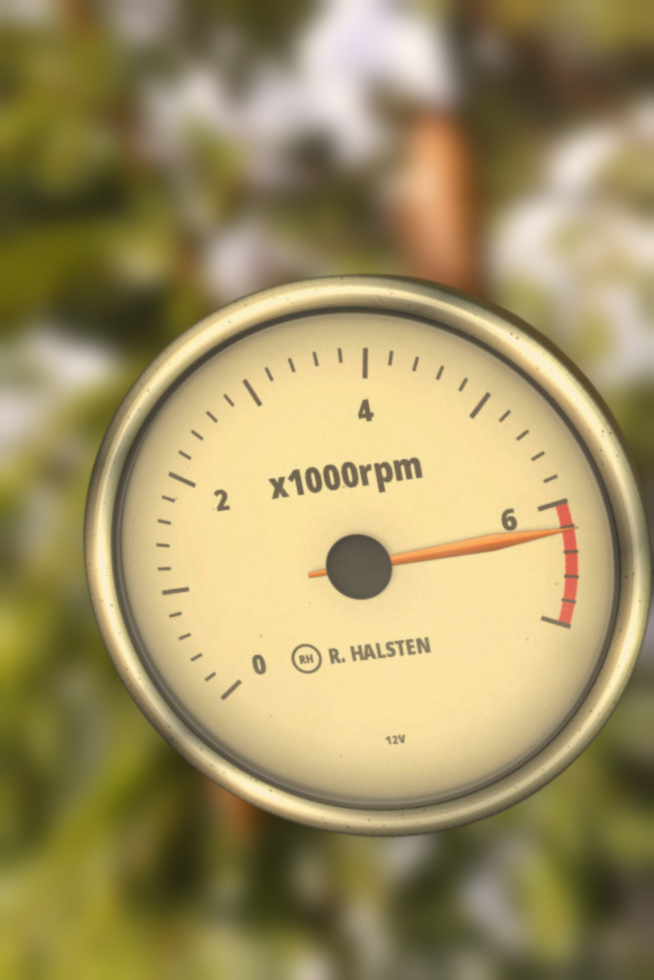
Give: 6200 rpm
